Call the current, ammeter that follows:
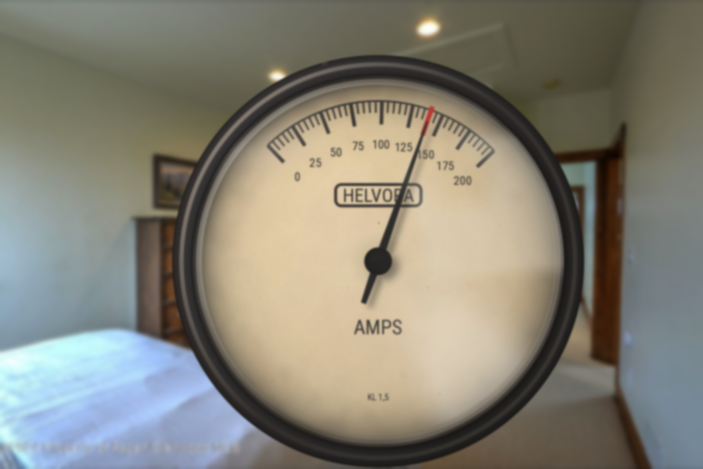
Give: 140 A
